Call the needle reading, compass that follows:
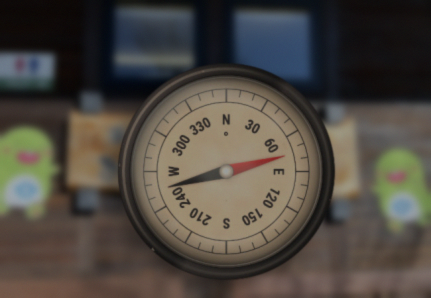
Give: 75 °
